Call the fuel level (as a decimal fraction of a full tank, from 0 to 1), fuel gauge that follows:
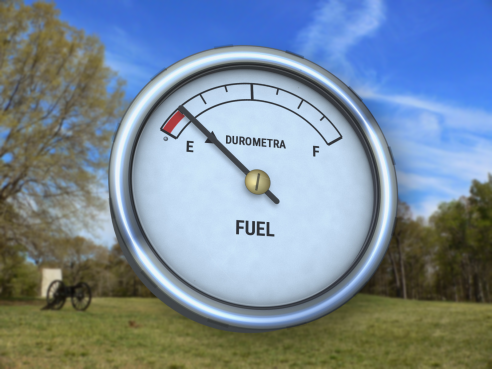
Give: 0.125
